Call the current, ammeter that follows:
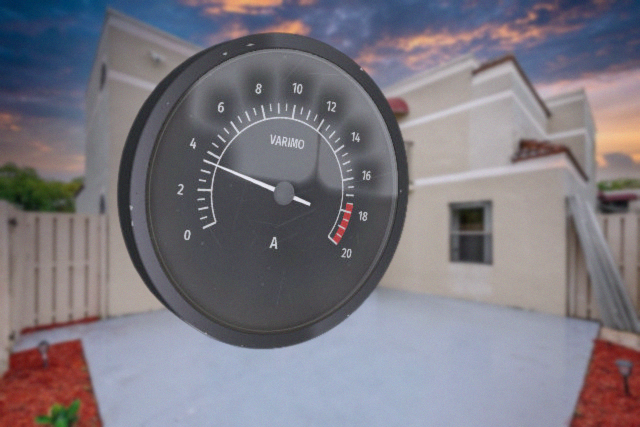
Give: 3.5 A
